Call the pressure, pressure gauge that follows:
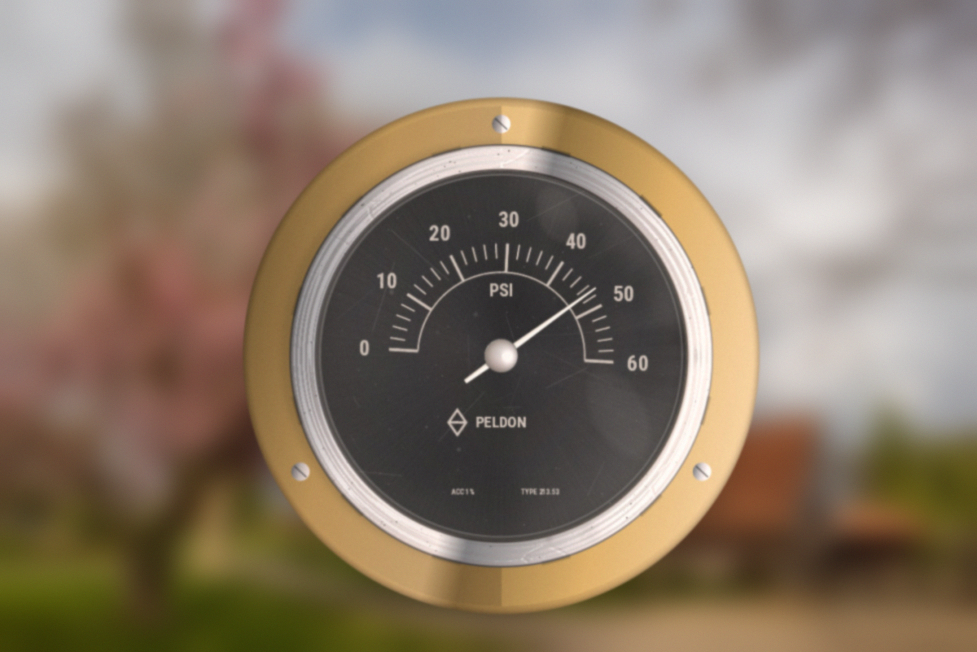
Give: 47 psi
